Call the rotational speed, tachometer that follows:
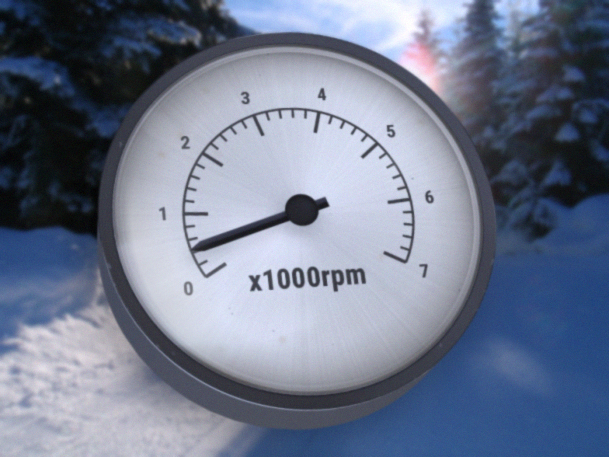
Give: 400 rpm
